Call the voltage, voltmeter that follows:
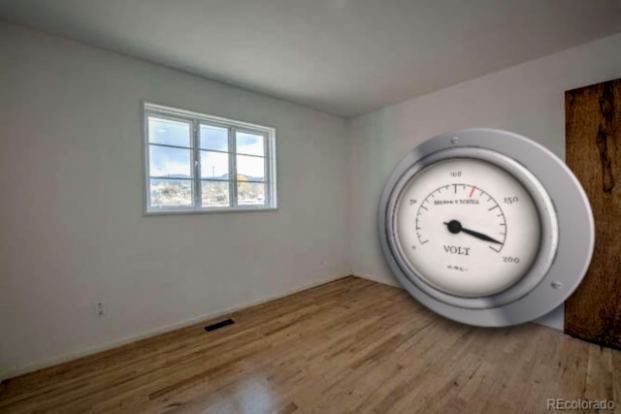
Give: 190 V
